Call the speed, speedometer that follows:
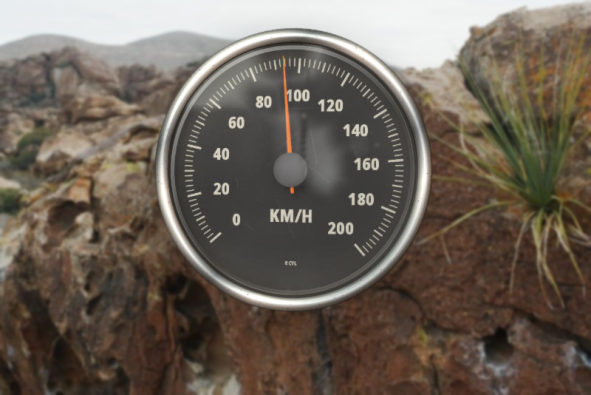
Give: 94 km/h
